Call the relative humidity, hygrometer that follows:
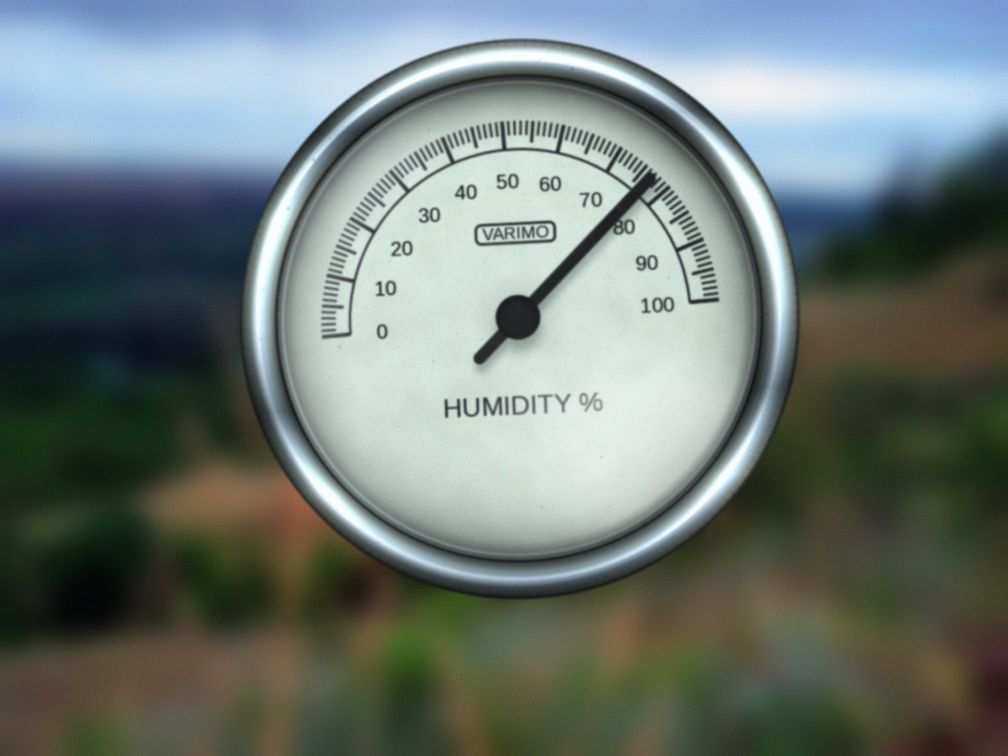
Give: 77 %
